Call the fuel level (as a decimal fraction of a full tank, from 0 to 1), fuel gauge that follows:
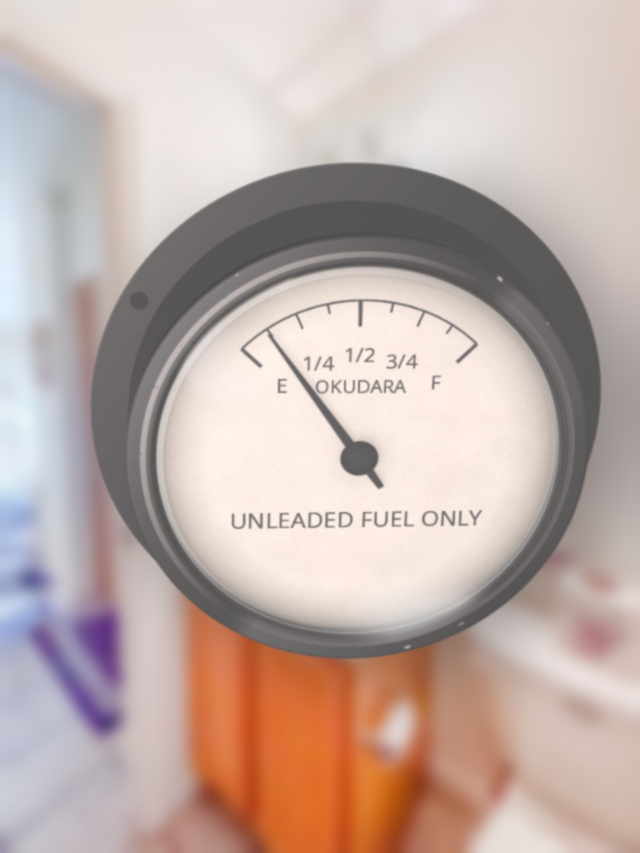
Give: 0.125
